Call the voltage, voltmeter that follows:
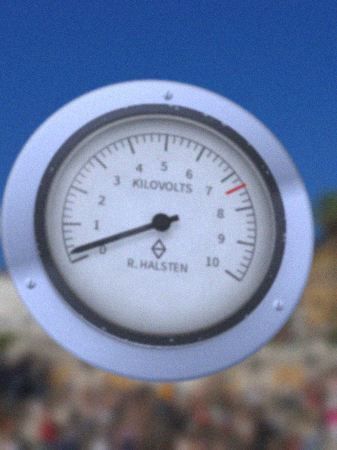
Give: 0.2 kV
